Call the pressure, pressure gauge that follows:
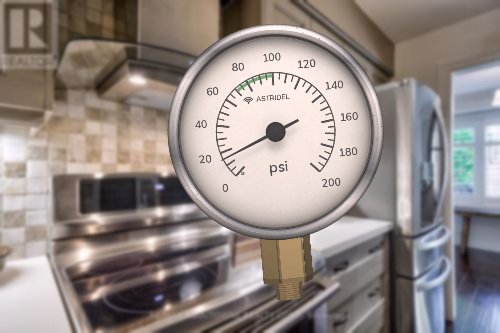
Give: 15 psi
